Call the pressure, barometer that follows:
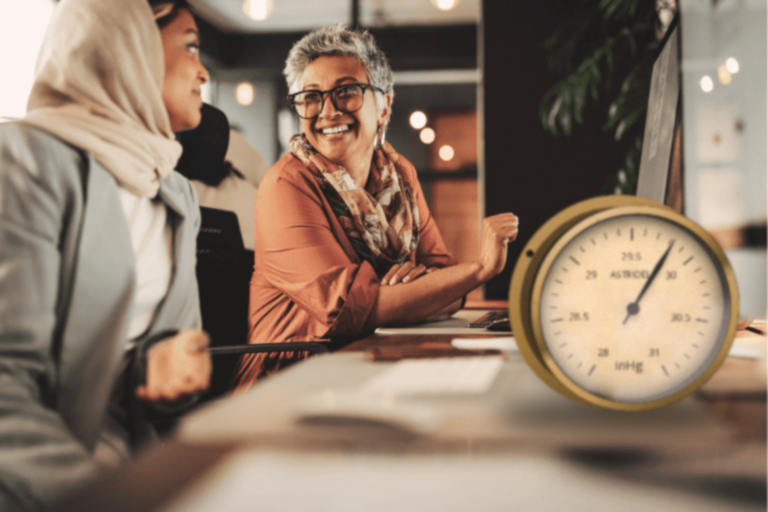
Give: 29.8 inHg
